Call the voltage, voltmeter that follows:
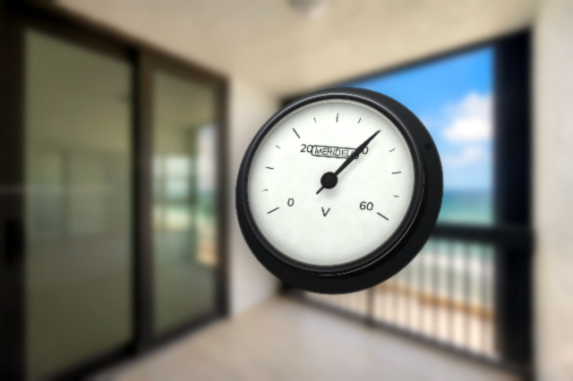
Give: 40 V
